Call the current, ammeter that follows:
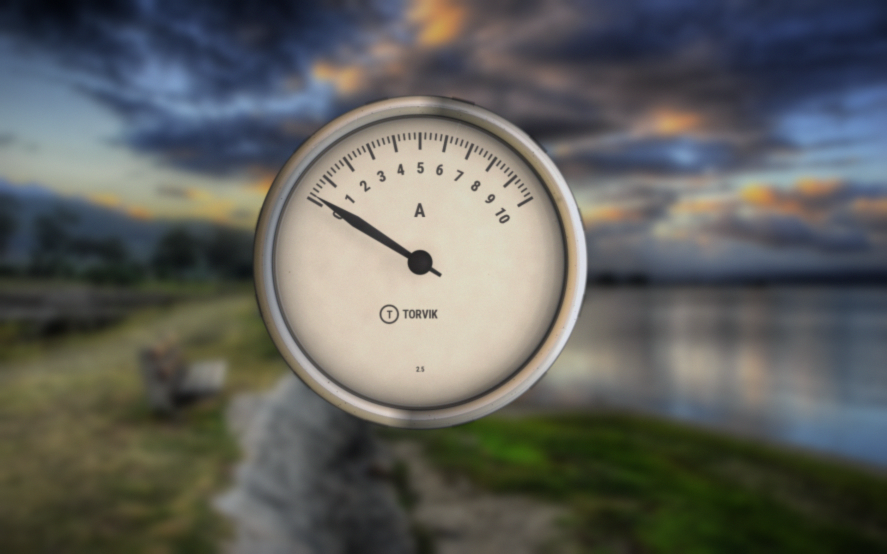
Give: 0.2 A
